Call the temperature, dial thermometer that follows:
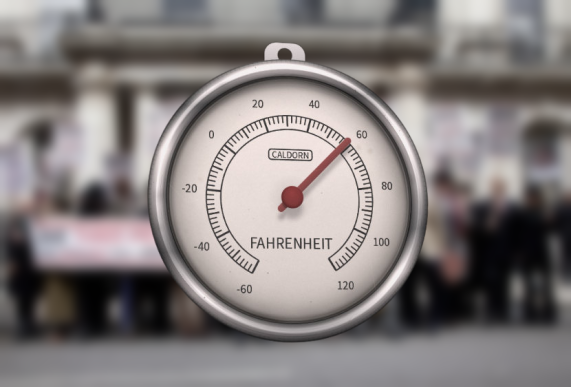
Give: 58 °F
